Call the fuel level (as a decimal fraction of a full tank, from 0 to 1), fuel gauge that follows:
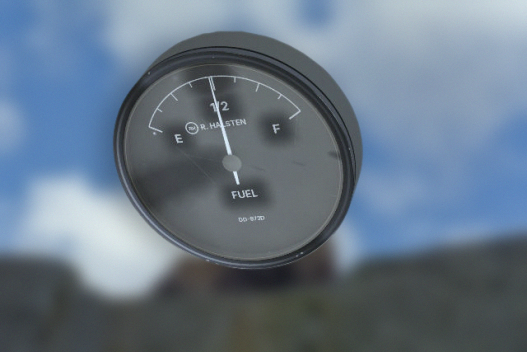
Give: 0.5
